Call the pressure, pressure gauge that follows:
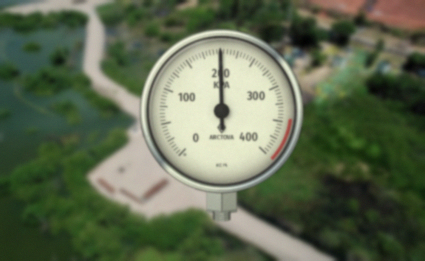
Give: 200 kPa
